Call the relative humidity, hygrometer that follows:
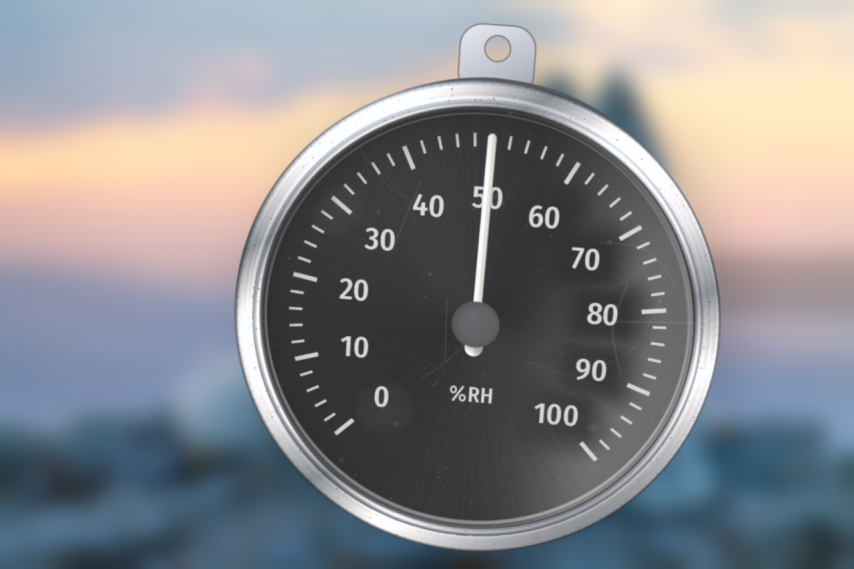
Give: 50 %
